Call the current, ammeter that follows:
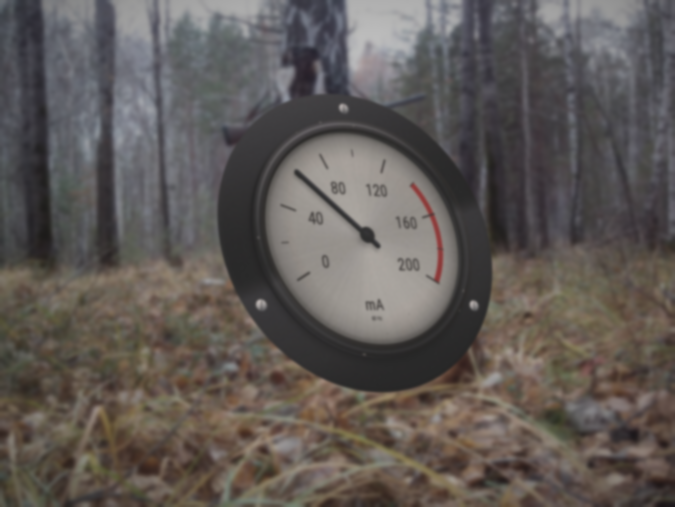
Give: 60 mA
